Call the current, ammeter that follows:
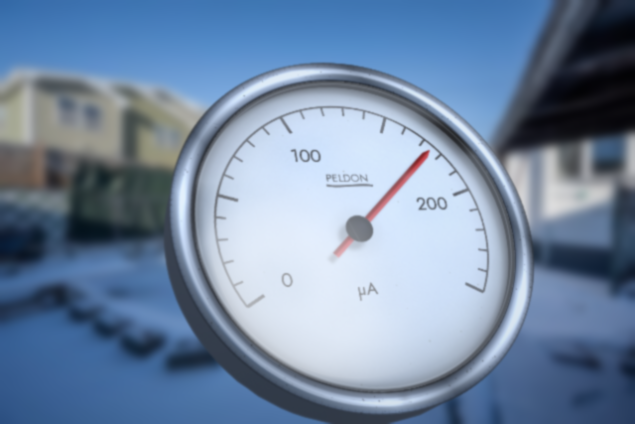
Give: 175 µA
